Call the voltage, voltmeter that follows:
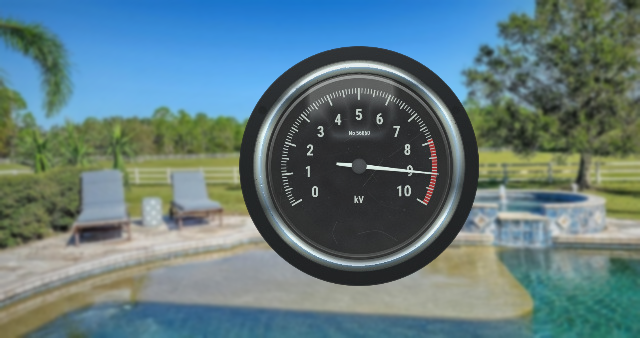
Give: 9 kV
